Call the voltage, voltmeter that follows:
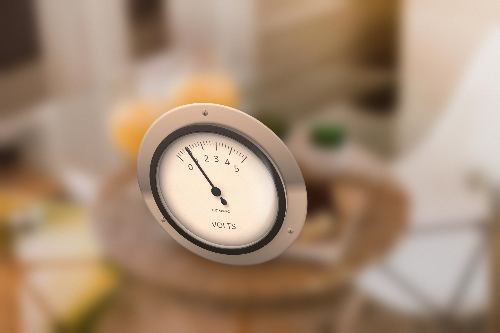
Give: 1 V
